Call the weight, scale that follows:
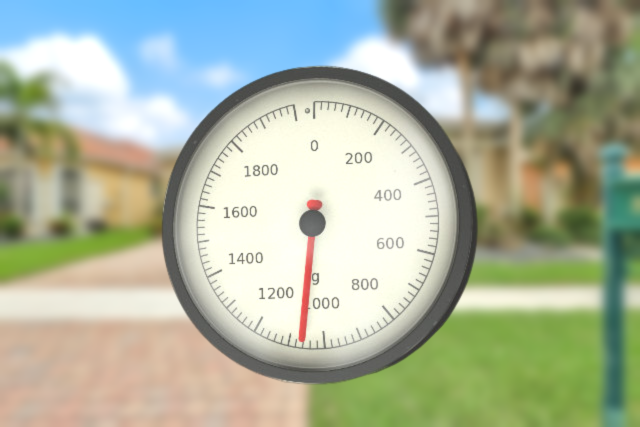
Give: 1060 g
